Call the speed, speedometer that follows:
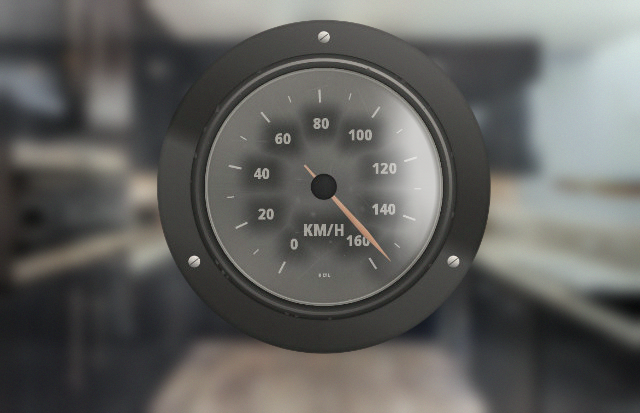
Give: 155 km/h
